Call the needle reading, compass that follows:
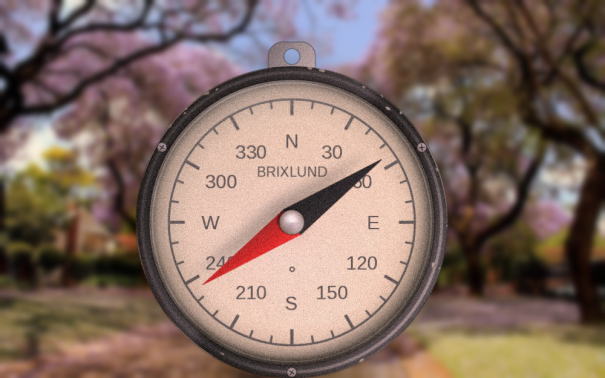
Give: 235 °
